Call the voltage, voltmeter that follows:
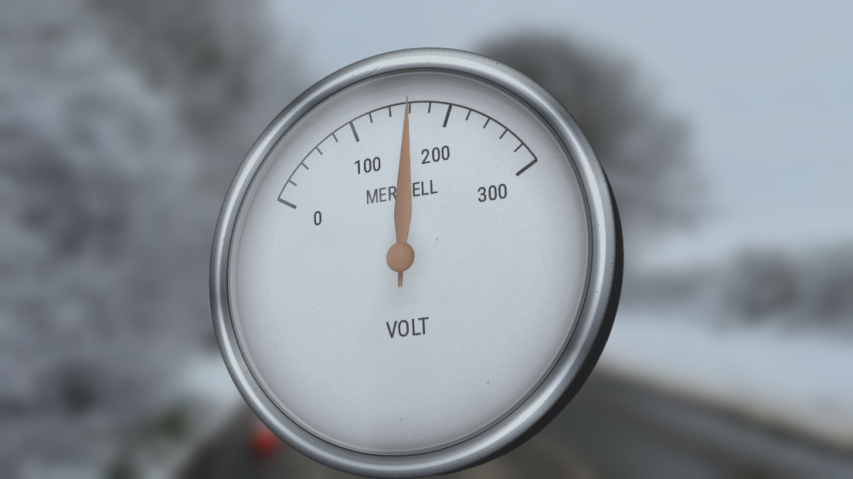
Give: 160 V
